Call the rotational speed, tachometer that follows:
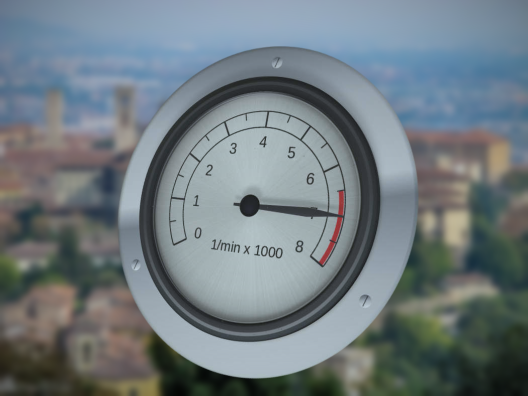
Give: 7000 rpm
